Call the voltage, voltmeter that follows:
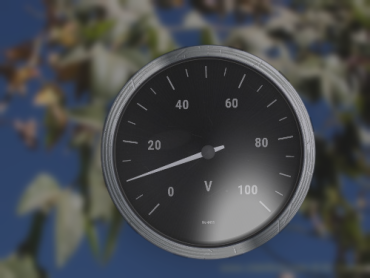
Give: 10 V
